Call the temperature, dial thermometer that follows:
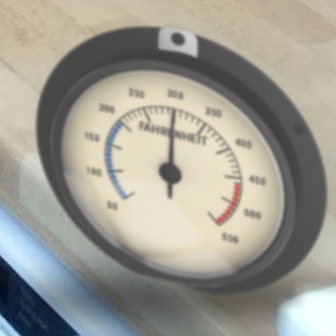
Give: 300 °F
